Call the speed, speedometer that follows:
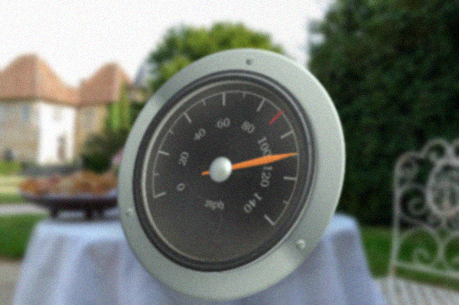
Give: 110 mph
